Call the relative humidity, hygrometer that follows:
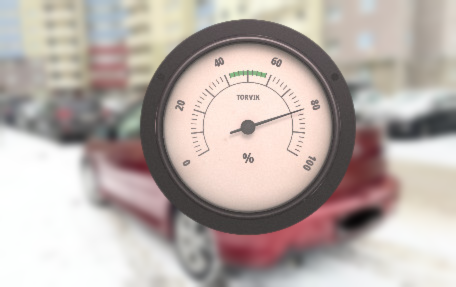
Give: 80 %
